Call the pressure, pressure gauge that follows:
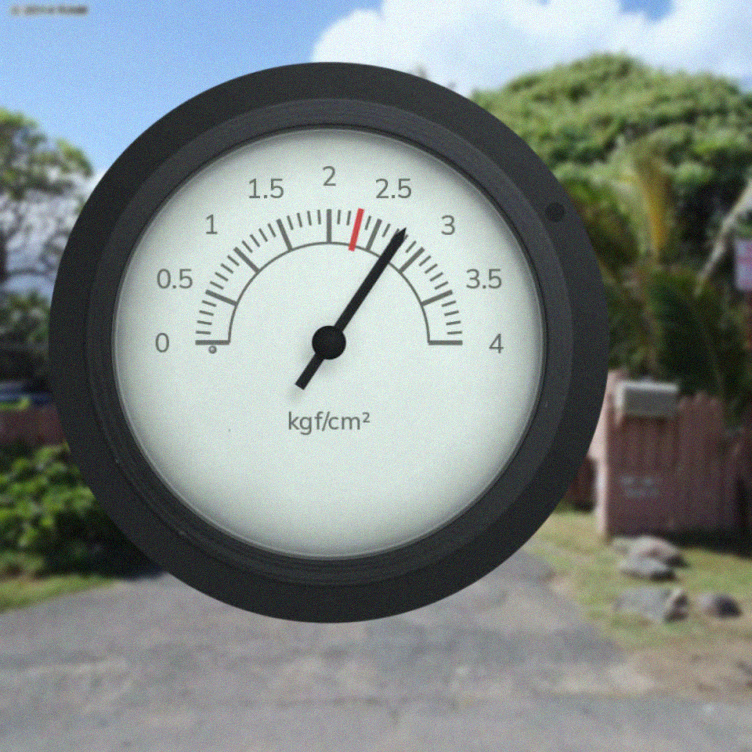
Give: 2.75 kg/cm²
